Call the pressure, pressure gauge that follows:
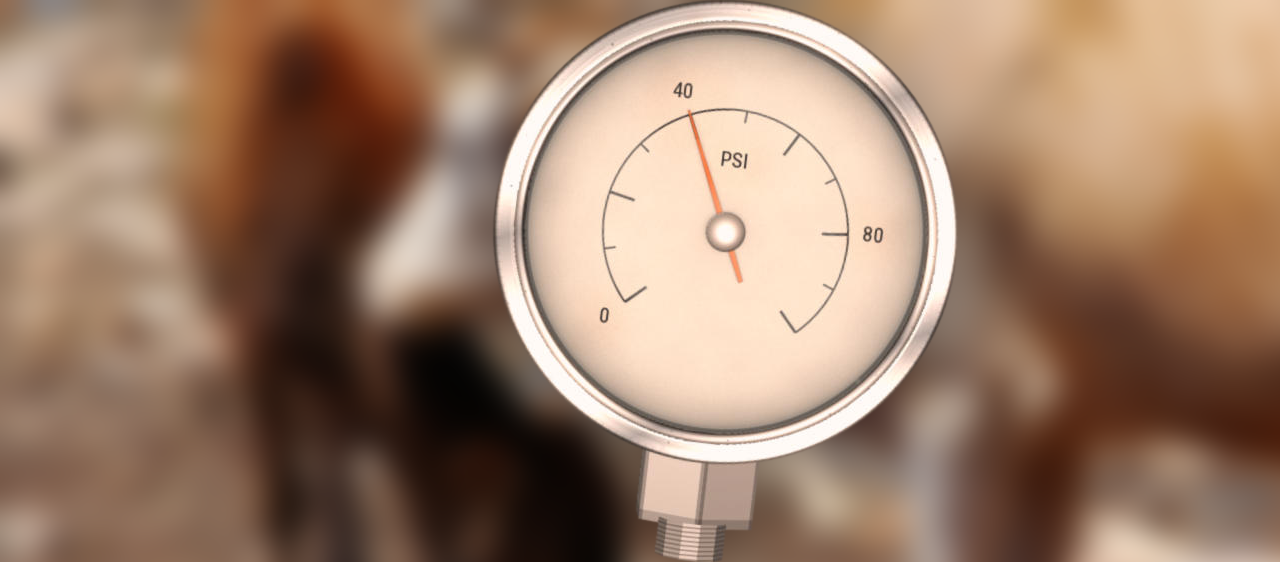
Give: 40 psi
